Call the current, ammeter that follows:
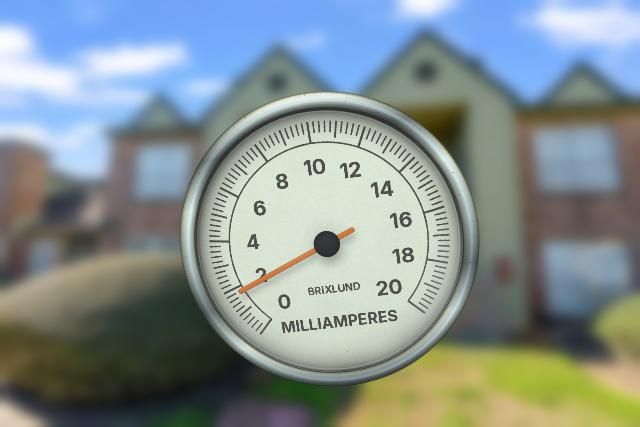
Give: 1.8 mA
